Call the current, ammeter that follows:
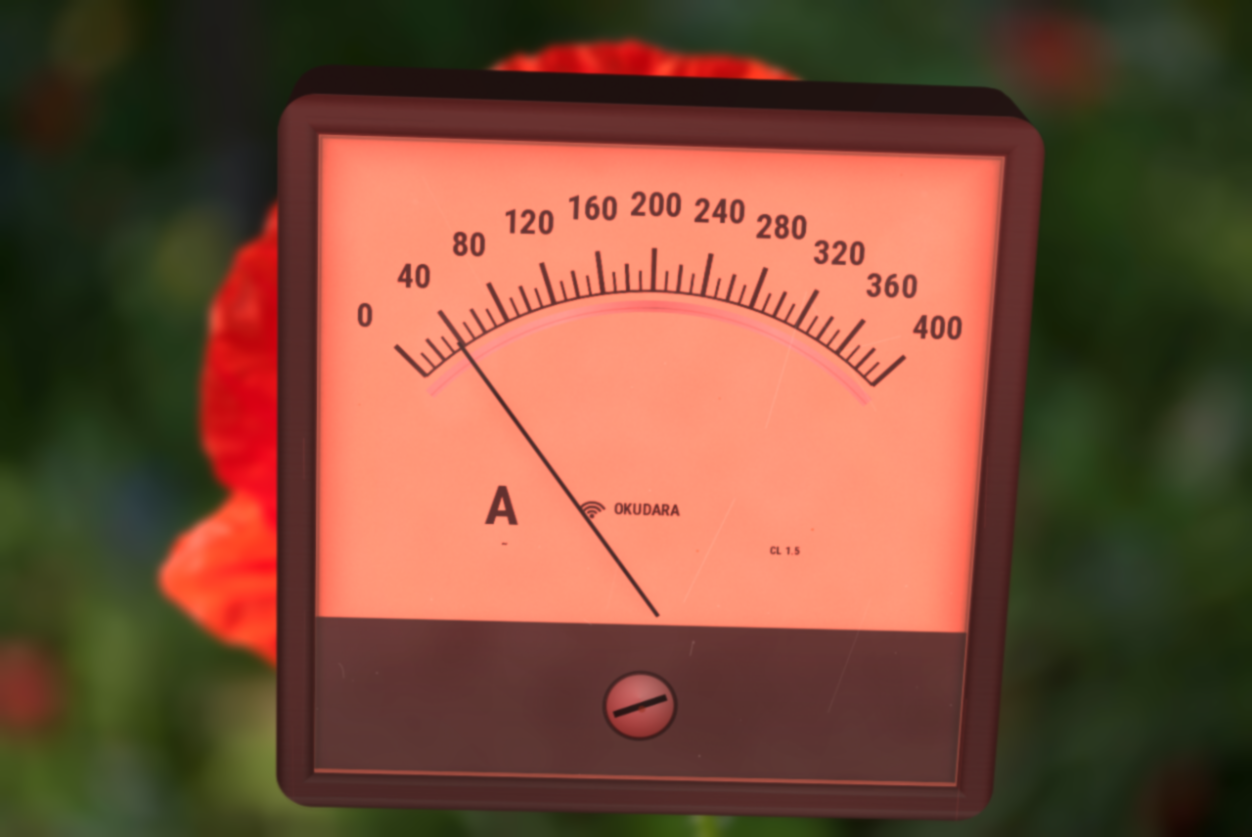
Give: 40 A
